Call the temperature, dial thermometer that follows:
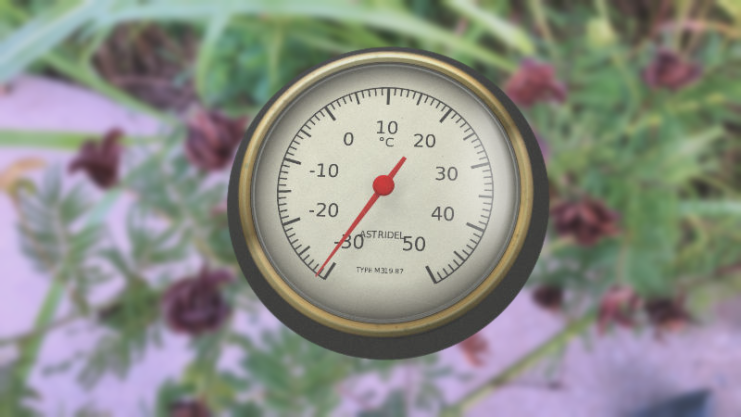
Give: -29 °C
